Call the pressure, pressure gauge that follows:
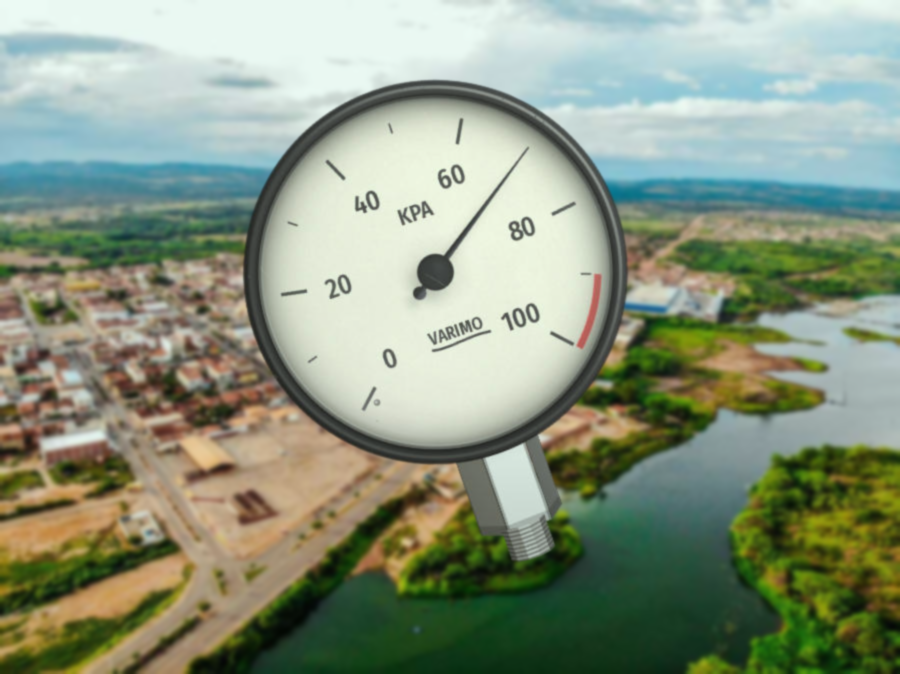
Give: 70 kPa
